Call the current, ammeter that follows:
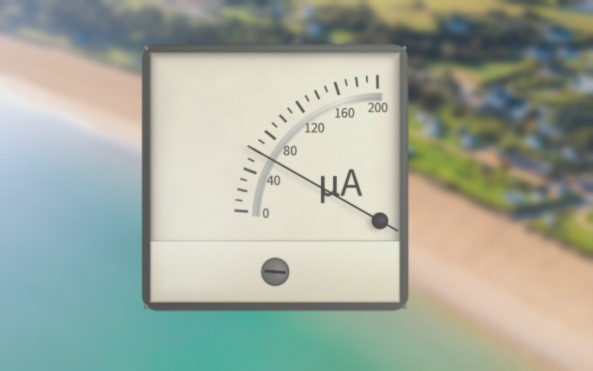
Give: 60 µA
